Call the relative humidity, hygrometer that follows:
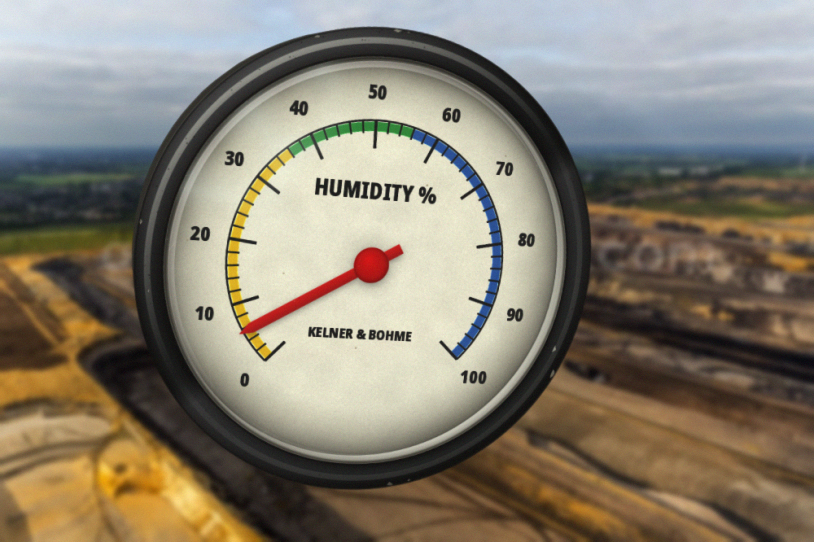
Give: 6 %
